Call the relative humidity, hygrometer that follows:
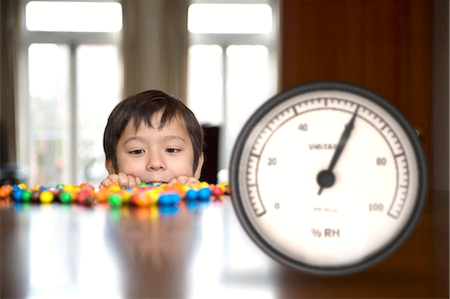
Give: 60 %
